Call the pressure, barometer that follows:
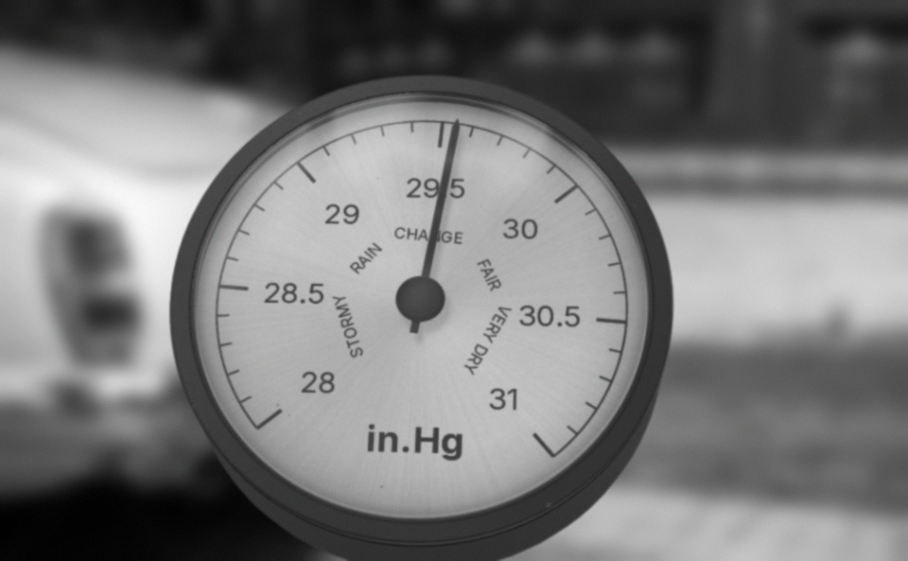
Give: 29.55 inHg
